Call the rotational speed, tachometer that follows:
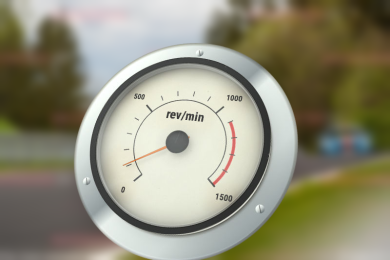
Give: 100 rpm
